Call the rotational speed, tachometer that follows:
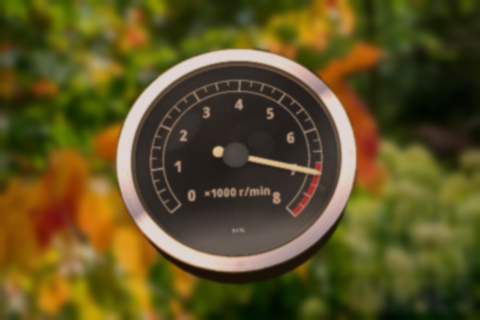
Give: 7000 rpm
